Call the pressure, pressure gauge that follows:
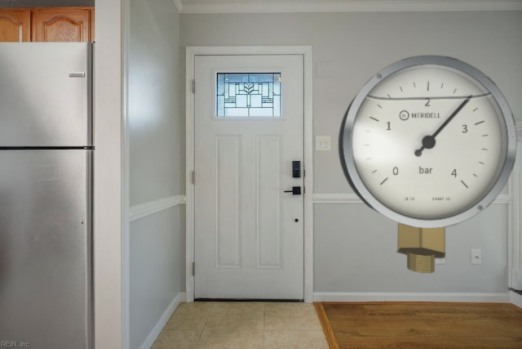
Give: 2.6 bar
